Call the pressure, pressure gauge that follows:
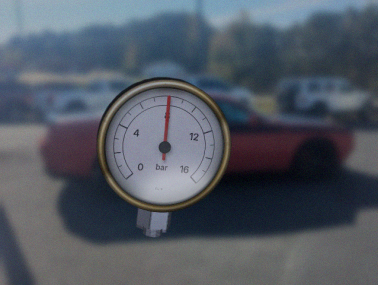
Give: 8 bar
